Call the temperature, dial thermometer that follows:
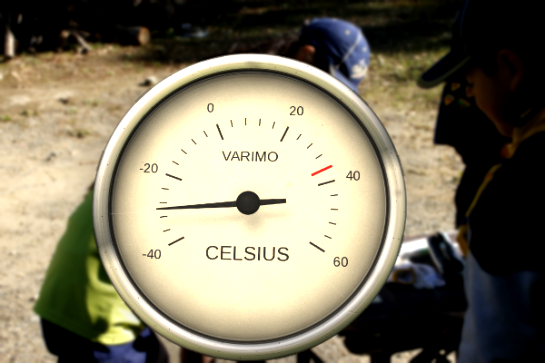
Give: -30 °C
